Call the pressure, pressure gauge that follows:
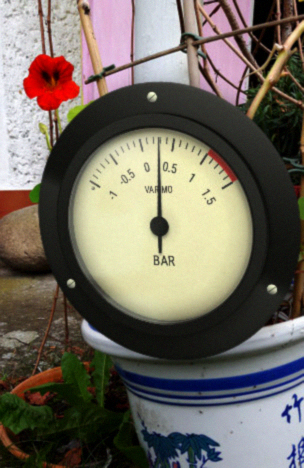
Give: 0.3 bar
